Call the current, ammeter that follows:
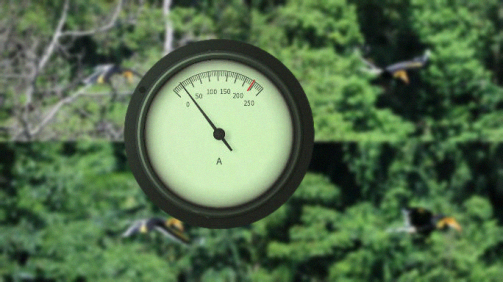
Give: 25 A
